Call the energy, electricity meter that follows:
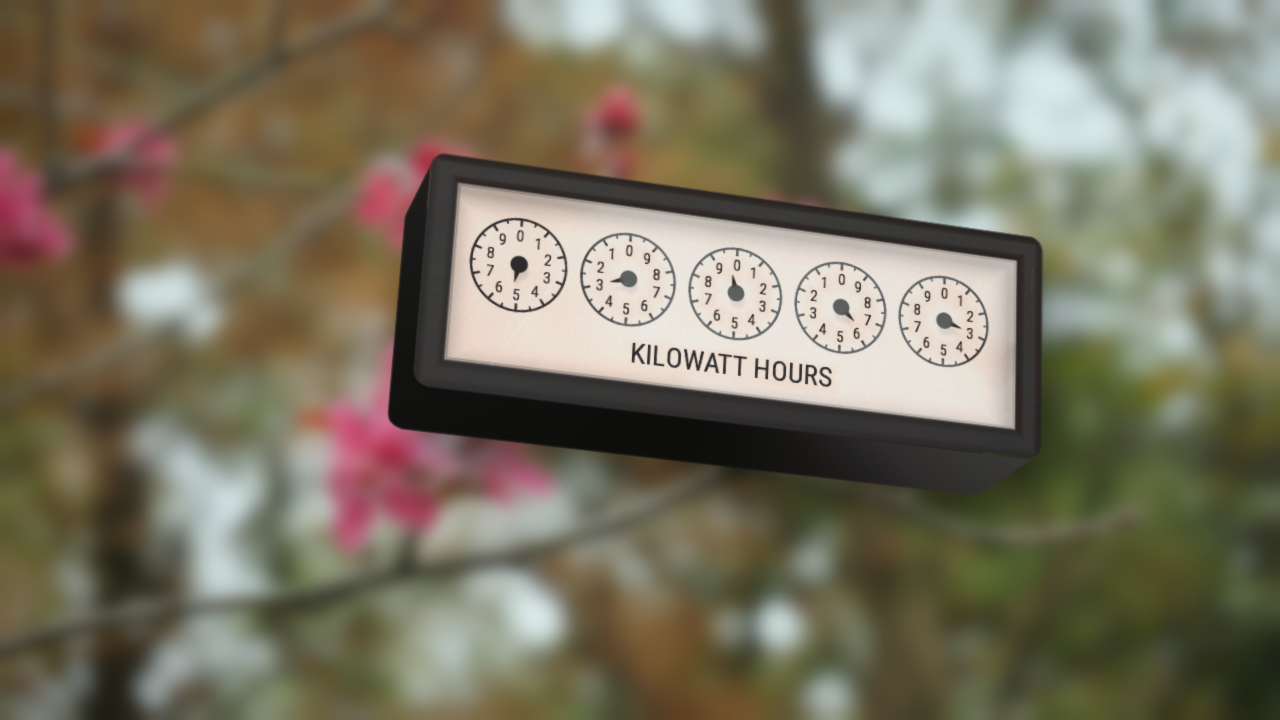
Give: 52963 kWh
